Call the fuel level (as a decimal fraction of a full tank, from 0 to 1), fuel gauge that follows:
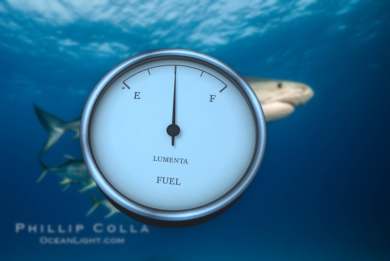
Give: 0.5
